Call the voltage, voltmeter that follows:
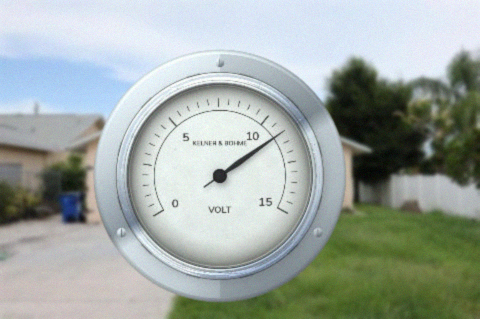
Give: 11 V
